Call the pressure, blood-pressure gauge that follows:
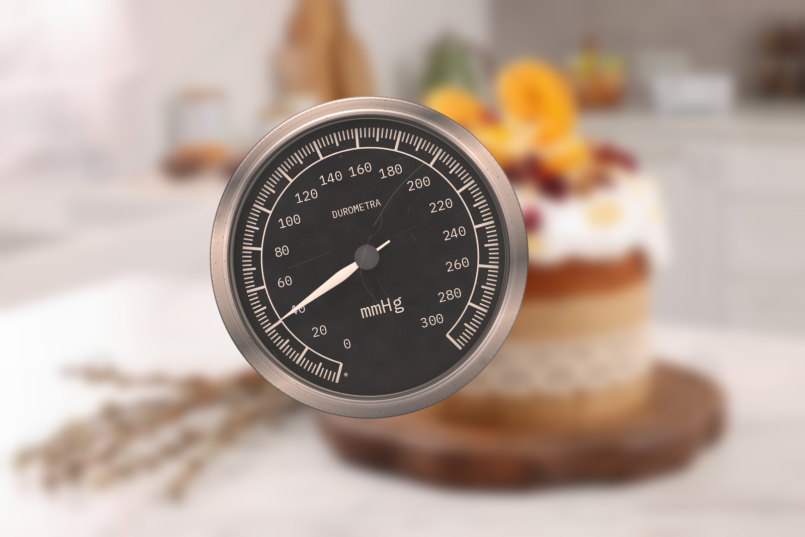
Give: 40 mmHg
